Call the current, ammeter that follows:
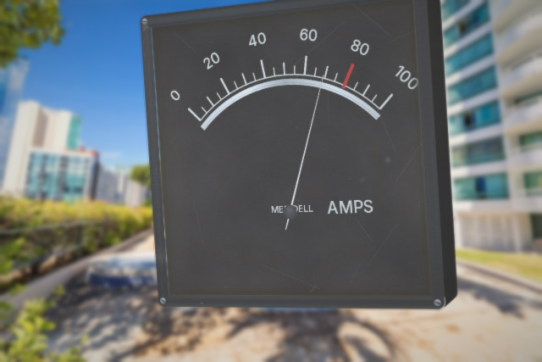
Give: 70 A
